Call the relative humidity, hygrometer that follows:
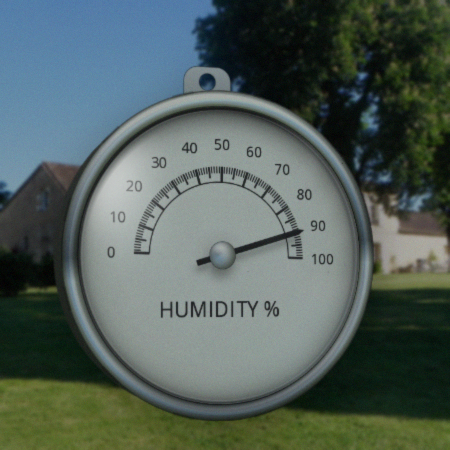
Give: 90 %
